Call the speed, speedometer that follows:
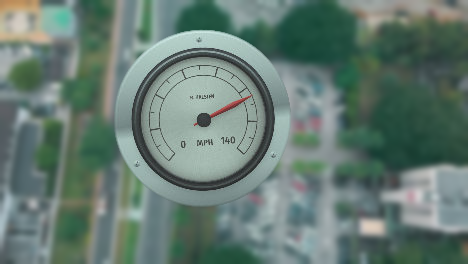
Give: 105 mph
